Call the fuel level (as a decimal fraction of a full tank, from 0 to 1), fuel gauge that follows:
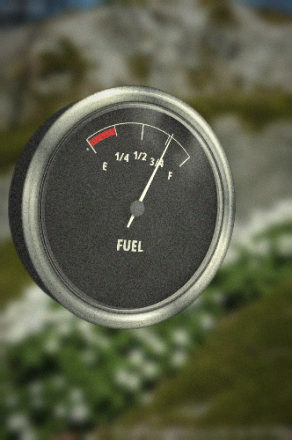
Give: 0.75
